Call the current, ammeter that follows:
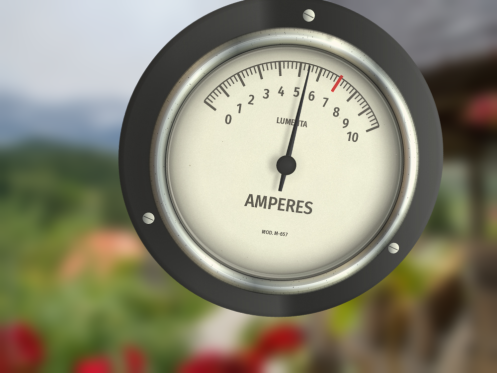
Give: 5.4 A
